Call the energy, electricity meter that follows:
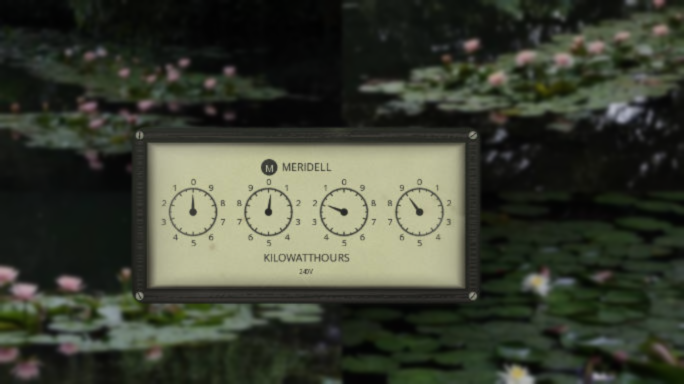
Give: 19 kWh
